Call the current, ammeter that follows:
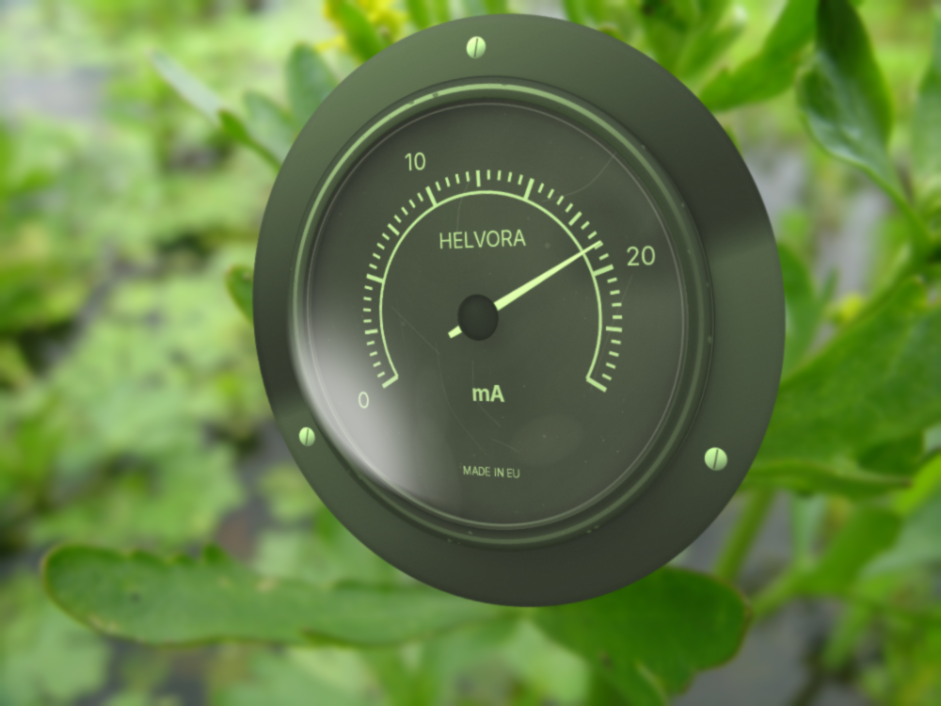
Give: 19 mA
